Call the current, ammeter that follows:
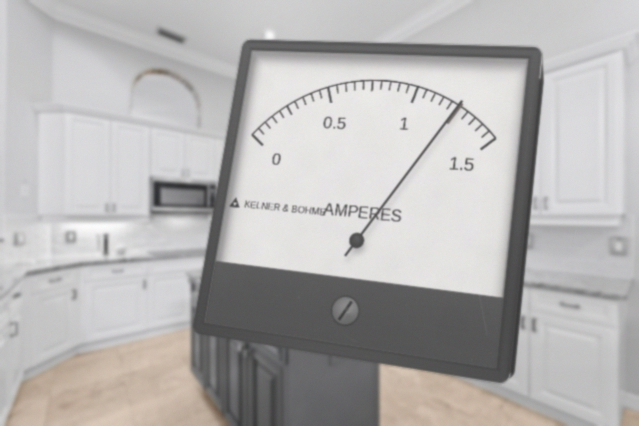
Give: 1.25 A
